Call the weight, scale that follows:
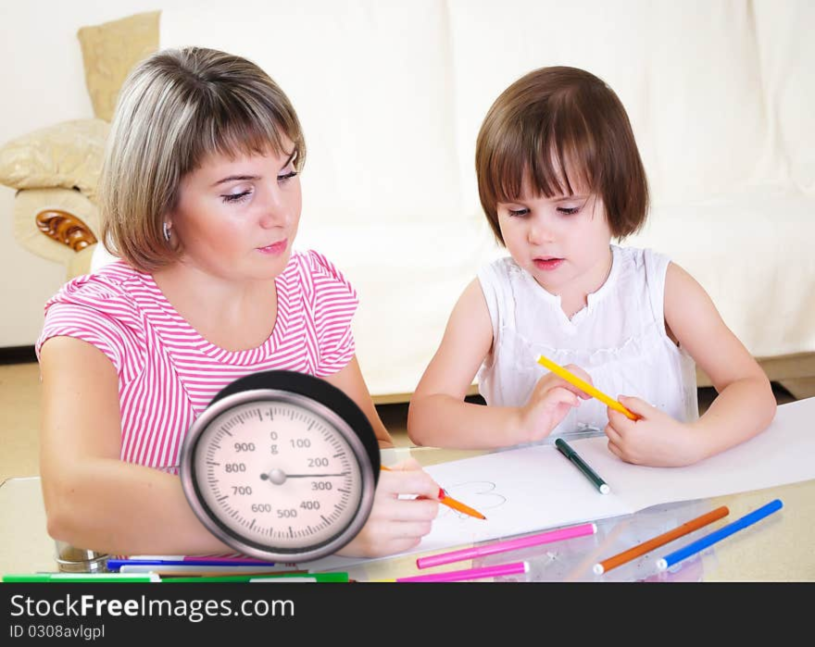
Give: 250 g
